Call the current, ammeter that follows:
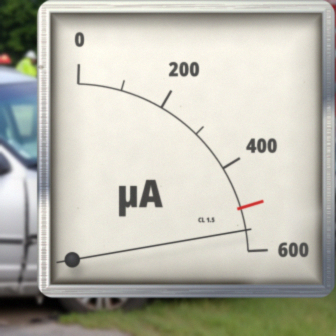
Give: 550 µA
